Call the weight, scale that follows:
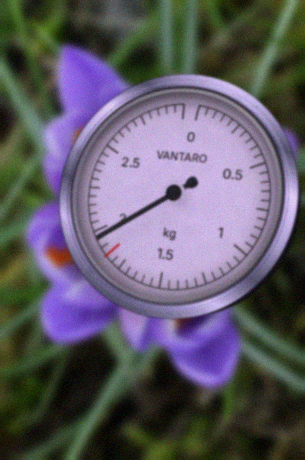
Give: 1.95 kg
